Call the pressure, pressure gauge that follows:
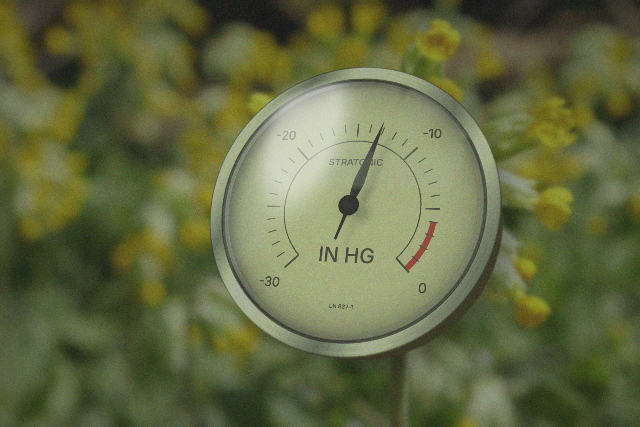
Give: -13 inHg
